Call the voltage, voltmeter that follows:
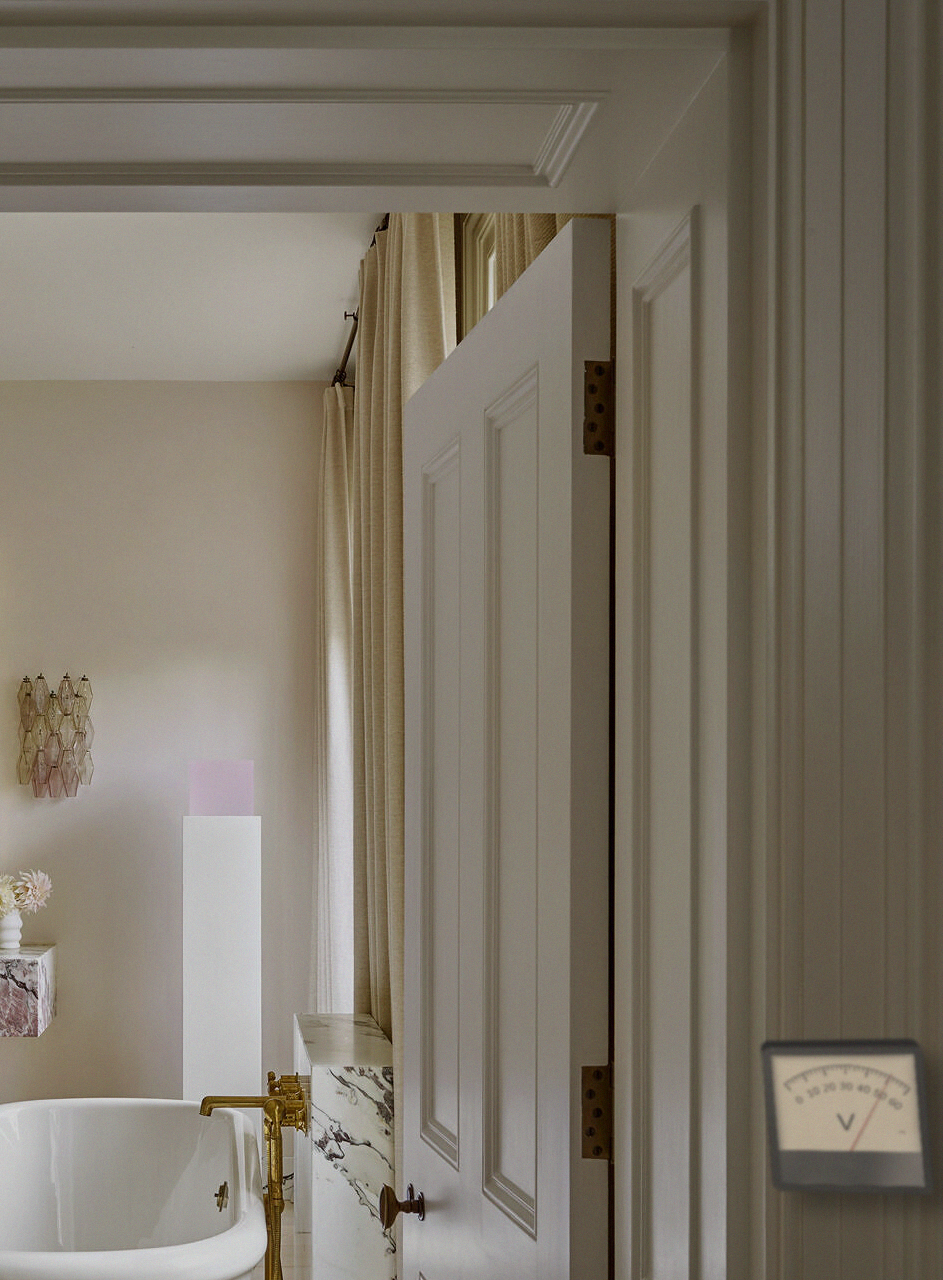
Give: 50 V
